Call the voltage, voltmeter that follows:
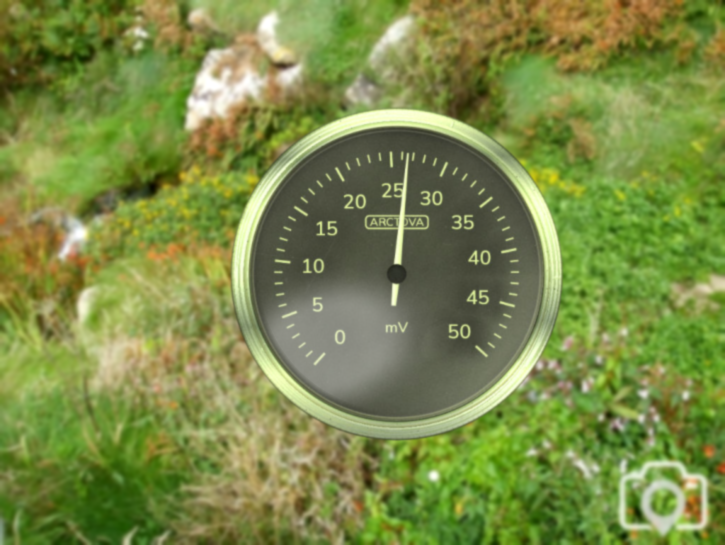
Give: 26.5 mV
